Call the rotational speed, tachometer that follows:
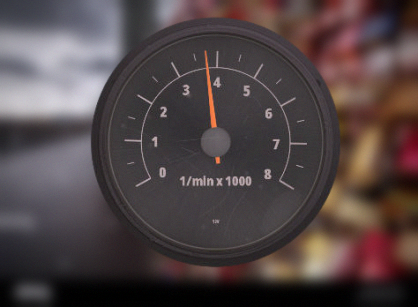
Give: 3750 rpm
